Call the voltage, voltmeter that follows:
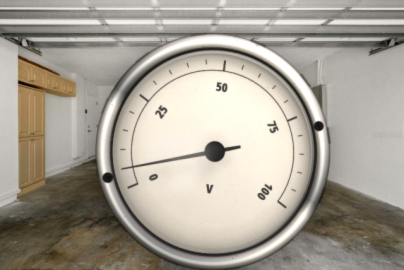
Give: 5 V
